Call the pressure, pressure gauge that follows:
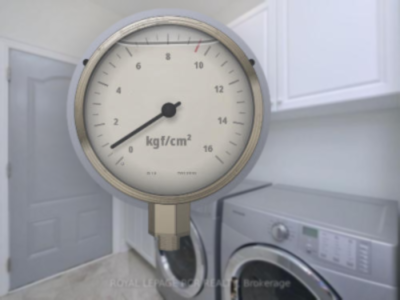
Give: 0.75 kg/cm²
